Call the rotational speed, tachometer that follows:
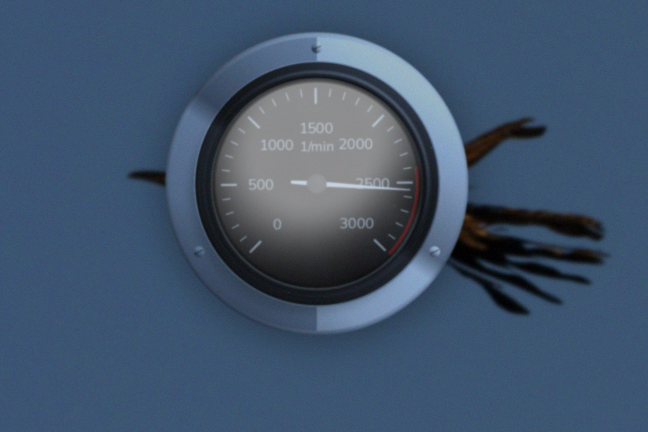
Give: 2550 rpm
